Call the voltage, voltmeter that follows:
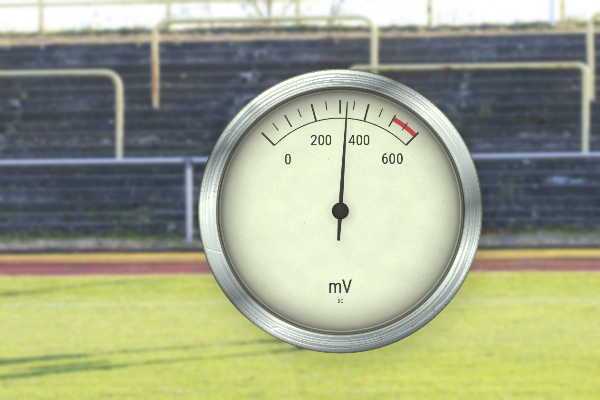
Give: 325 mV
